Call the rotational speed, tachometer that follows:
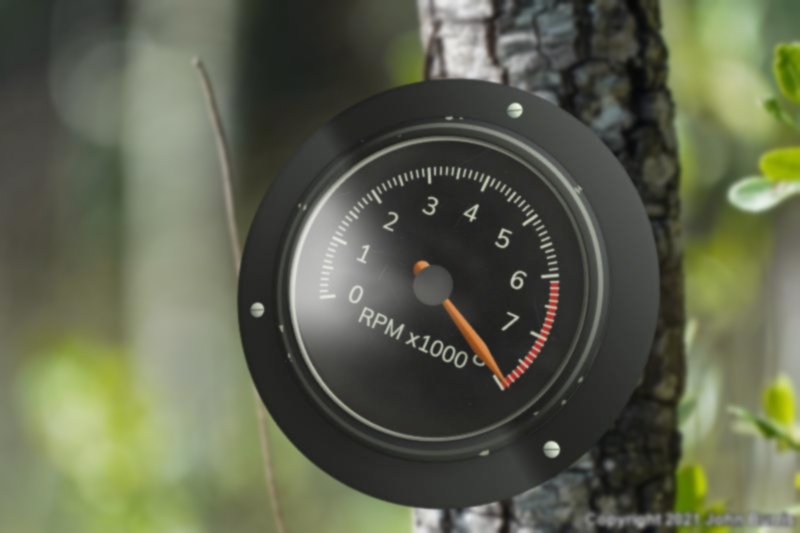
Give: 7900 rpm
